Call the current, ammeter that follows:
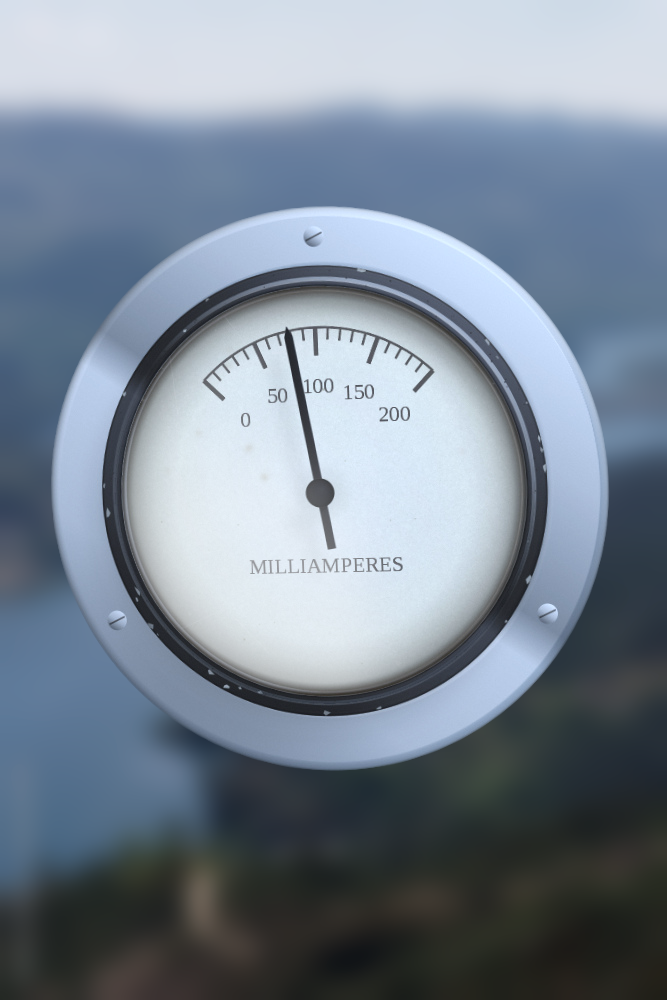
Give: 80 mA
